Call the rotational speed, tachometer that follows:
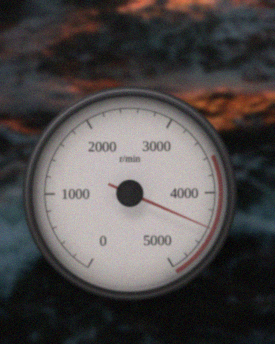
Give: 4400 rpm
